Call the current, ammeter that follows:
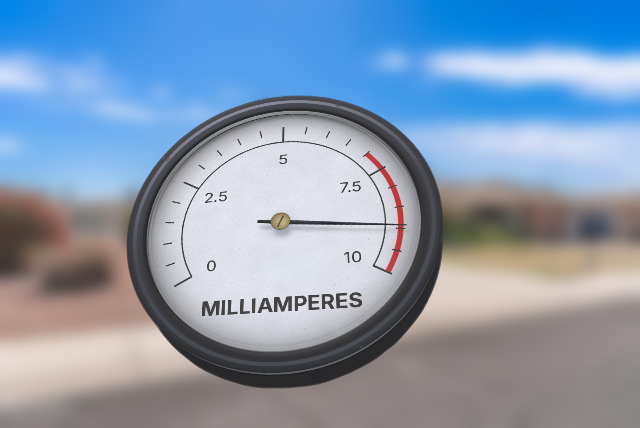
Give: 9 mA
